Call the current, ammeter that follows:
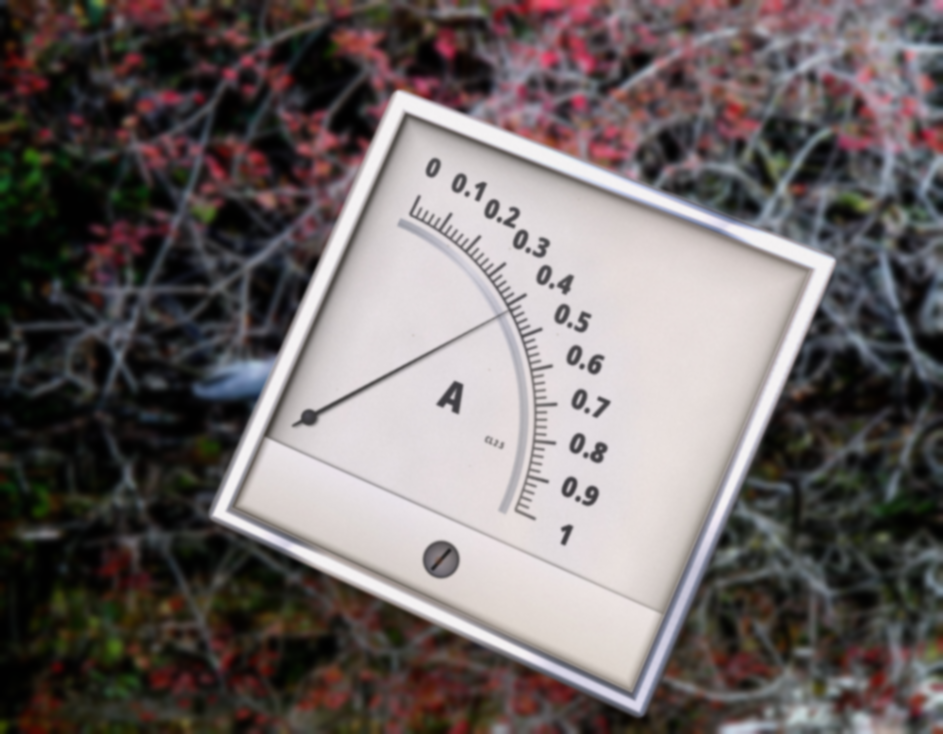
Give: 0.42 A
